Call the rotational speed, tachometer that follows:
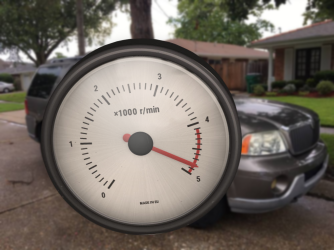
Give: 4800 rpm
